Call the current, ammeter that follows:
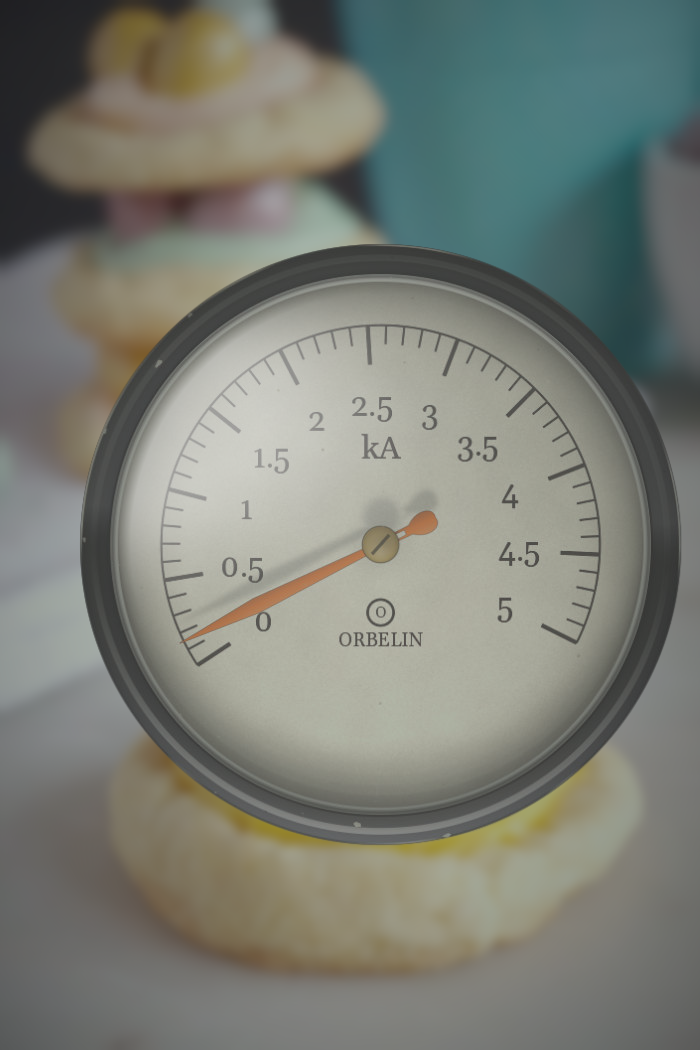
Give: 0.15 kA
